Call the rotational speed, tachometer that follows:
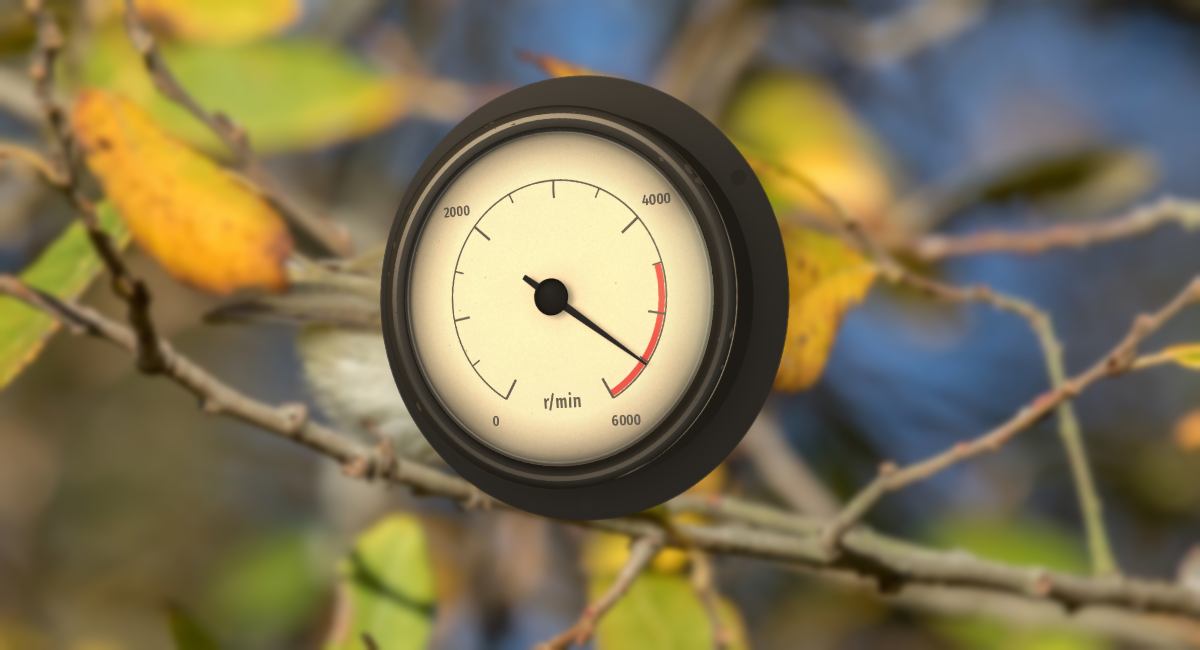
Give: 5500 rpm
